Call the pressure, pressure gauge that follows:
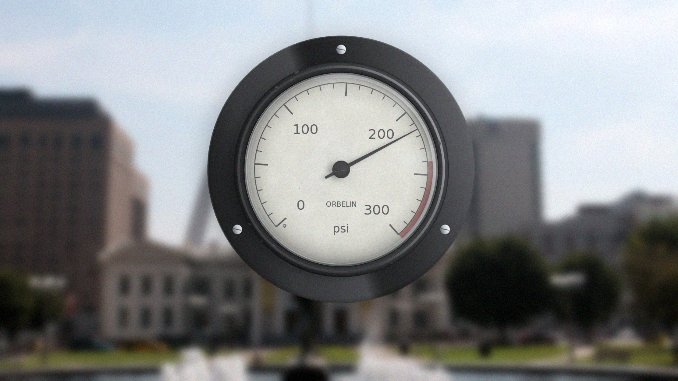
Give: 215 psi
